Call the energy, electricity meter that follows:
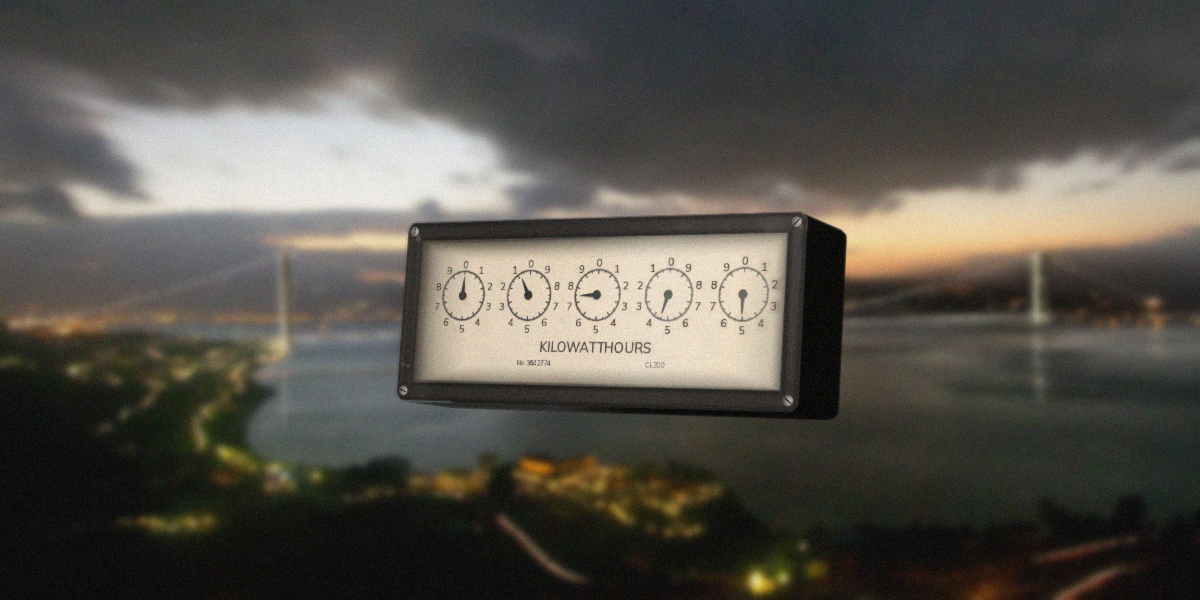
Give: 745 kWh
